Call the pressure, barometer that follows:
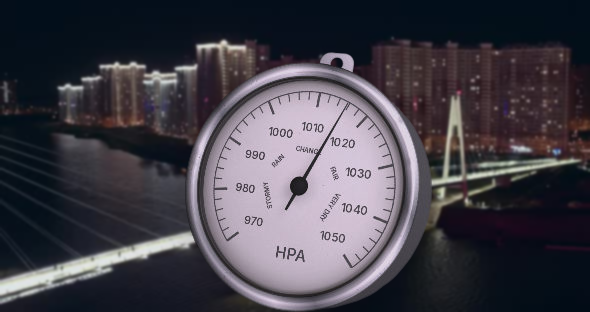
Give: 1016 hPa
